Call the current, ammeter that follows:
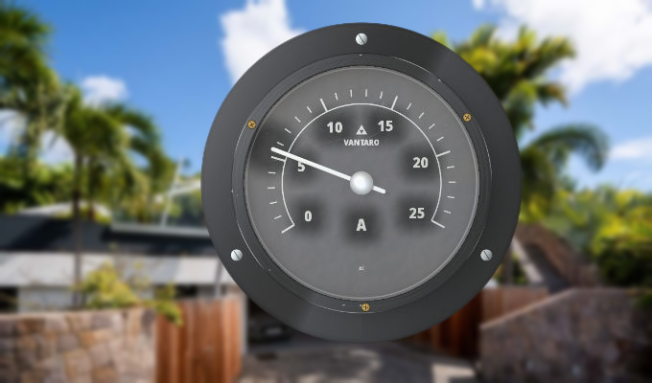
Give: 5.5 A
